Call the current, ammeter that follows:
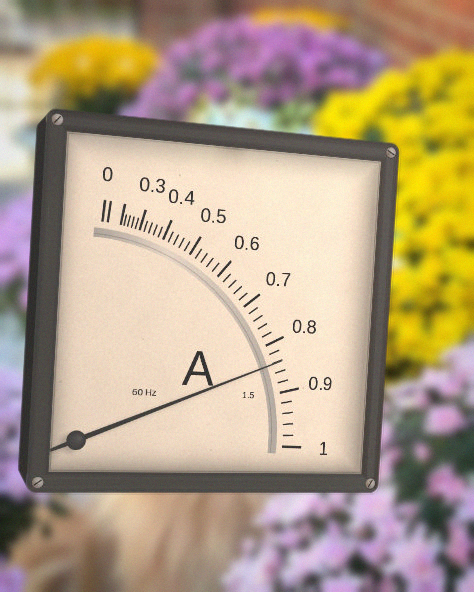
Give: 0.84 A
